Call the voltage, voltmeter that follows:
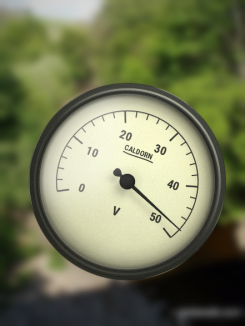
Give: 48 V
